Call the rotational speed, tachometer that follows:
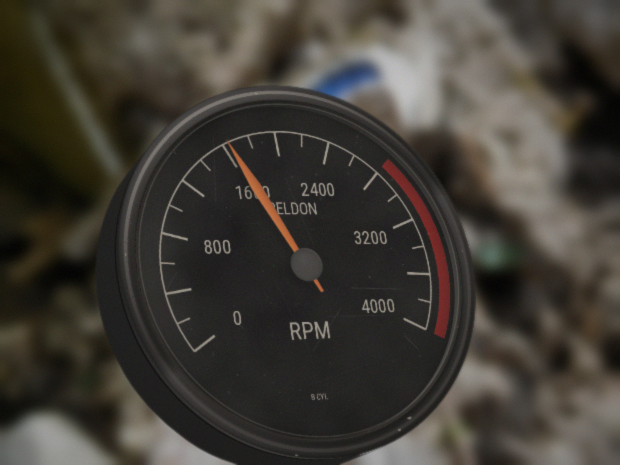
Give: 1600 rpm
